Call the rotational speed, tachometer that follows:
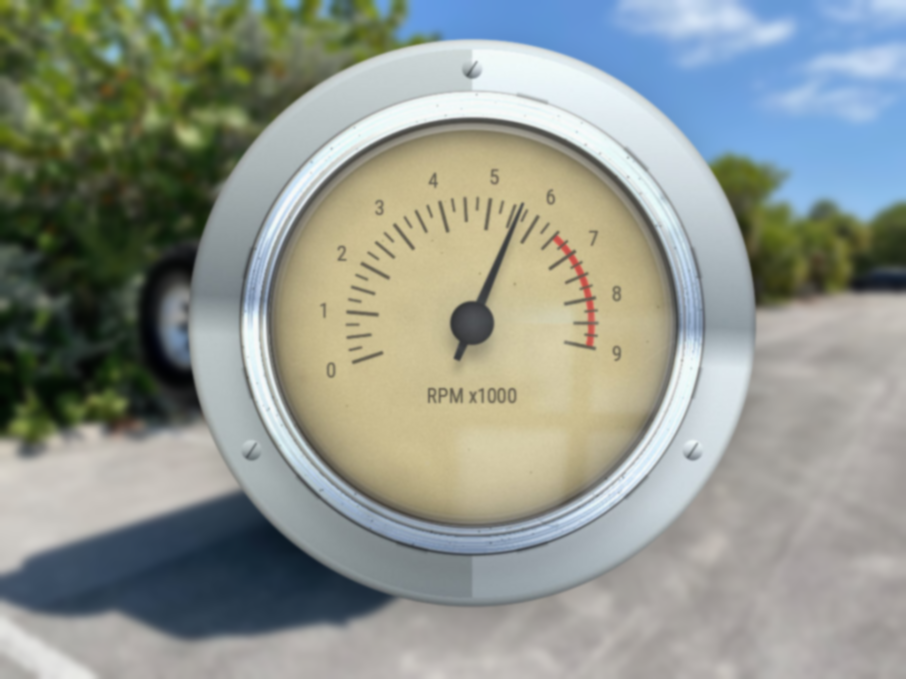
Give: 5625 rpm
